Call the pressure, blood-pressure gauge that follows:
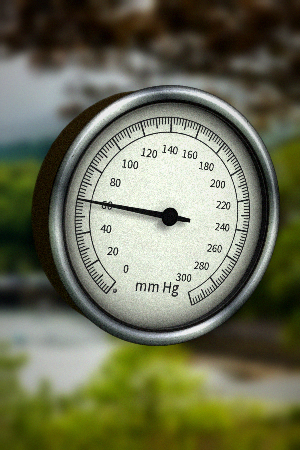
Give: 60 mmHg
